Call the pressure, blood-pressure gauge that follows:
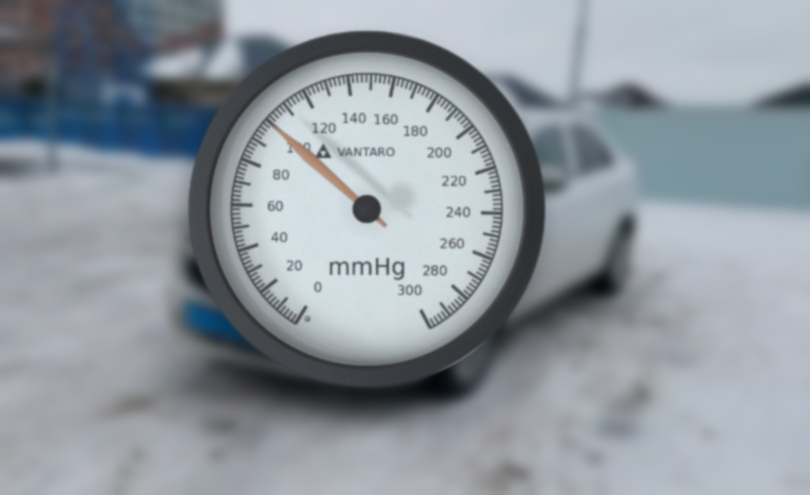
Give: 100 mmHg
